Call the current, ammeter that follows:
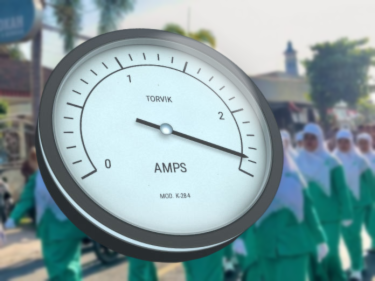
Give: 2.4 A
